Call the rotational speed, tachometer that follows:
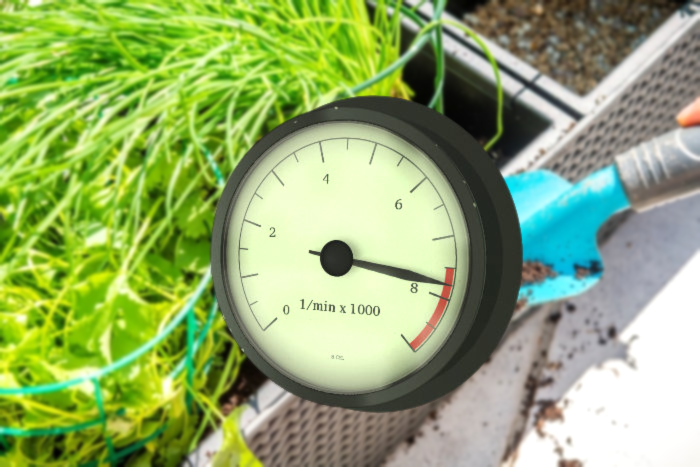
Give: 7750 rpm
